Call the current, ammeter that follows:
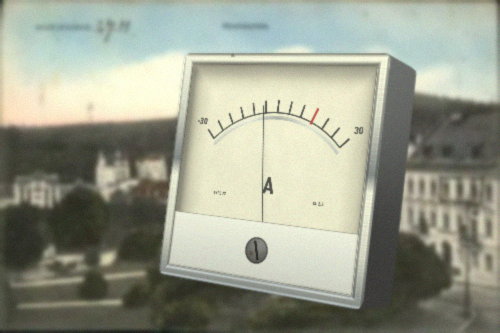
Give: -5 A
